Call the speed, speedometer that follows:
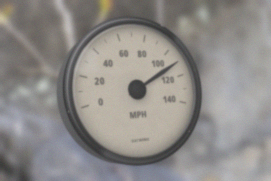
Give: 110 mph
